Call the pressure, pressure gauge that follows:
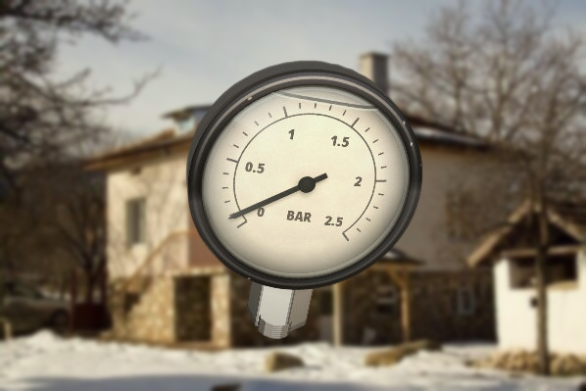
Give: 0.1 bar
